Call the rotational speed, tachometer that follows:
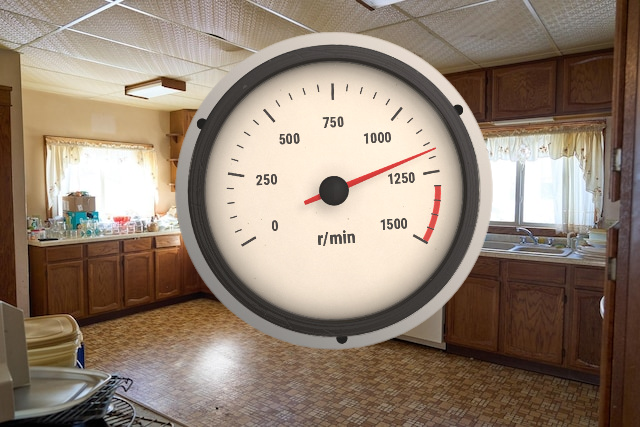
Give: 1175 rpm
